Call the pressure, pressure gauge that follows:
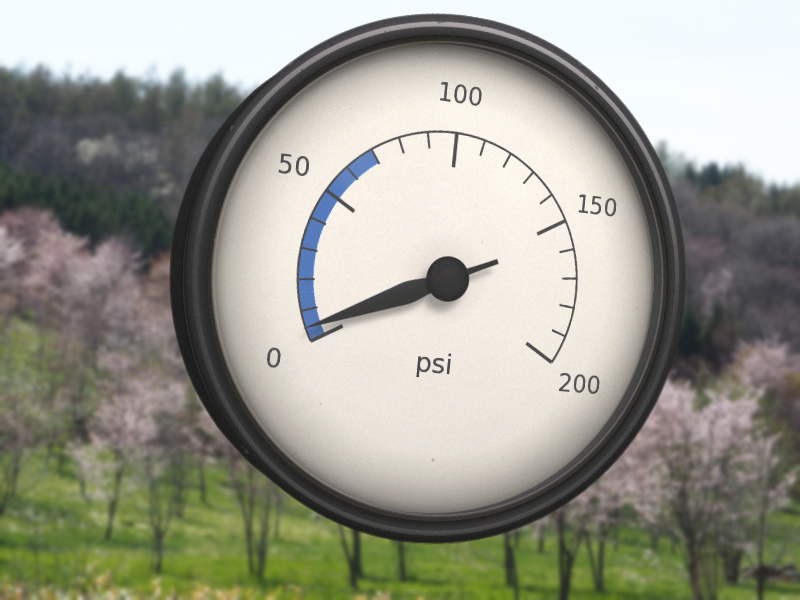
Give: 5 psi
